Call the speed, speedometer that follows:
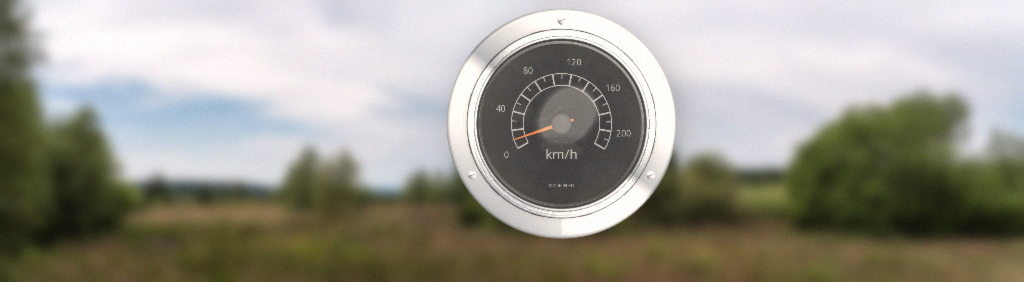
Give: 10 km/h
